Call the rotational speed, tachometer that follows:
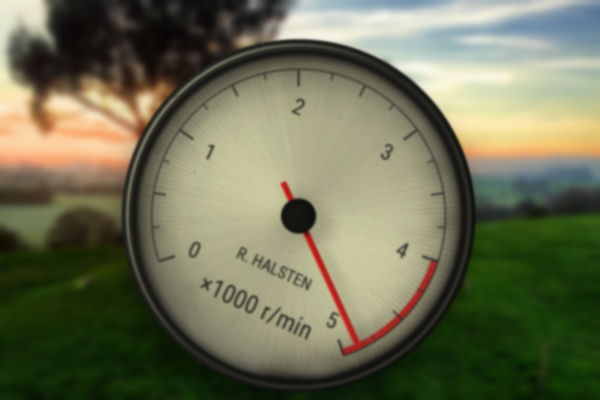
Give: 4875 rpm
